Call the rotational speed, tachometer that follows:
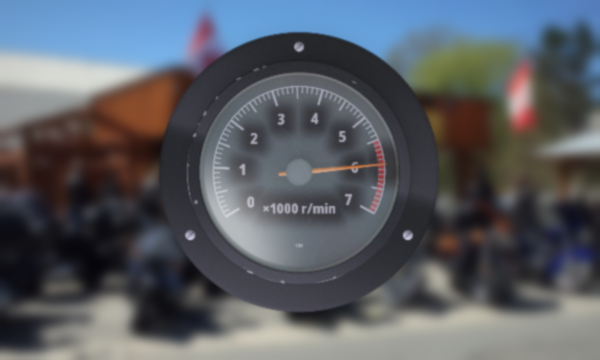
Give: 6000 rpm
